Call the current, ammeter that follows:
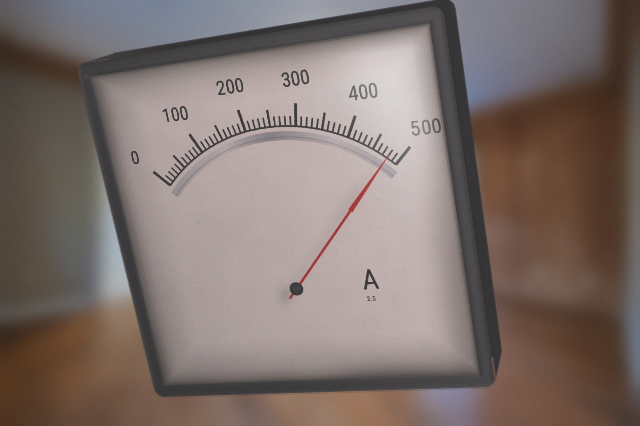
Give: 480 A
